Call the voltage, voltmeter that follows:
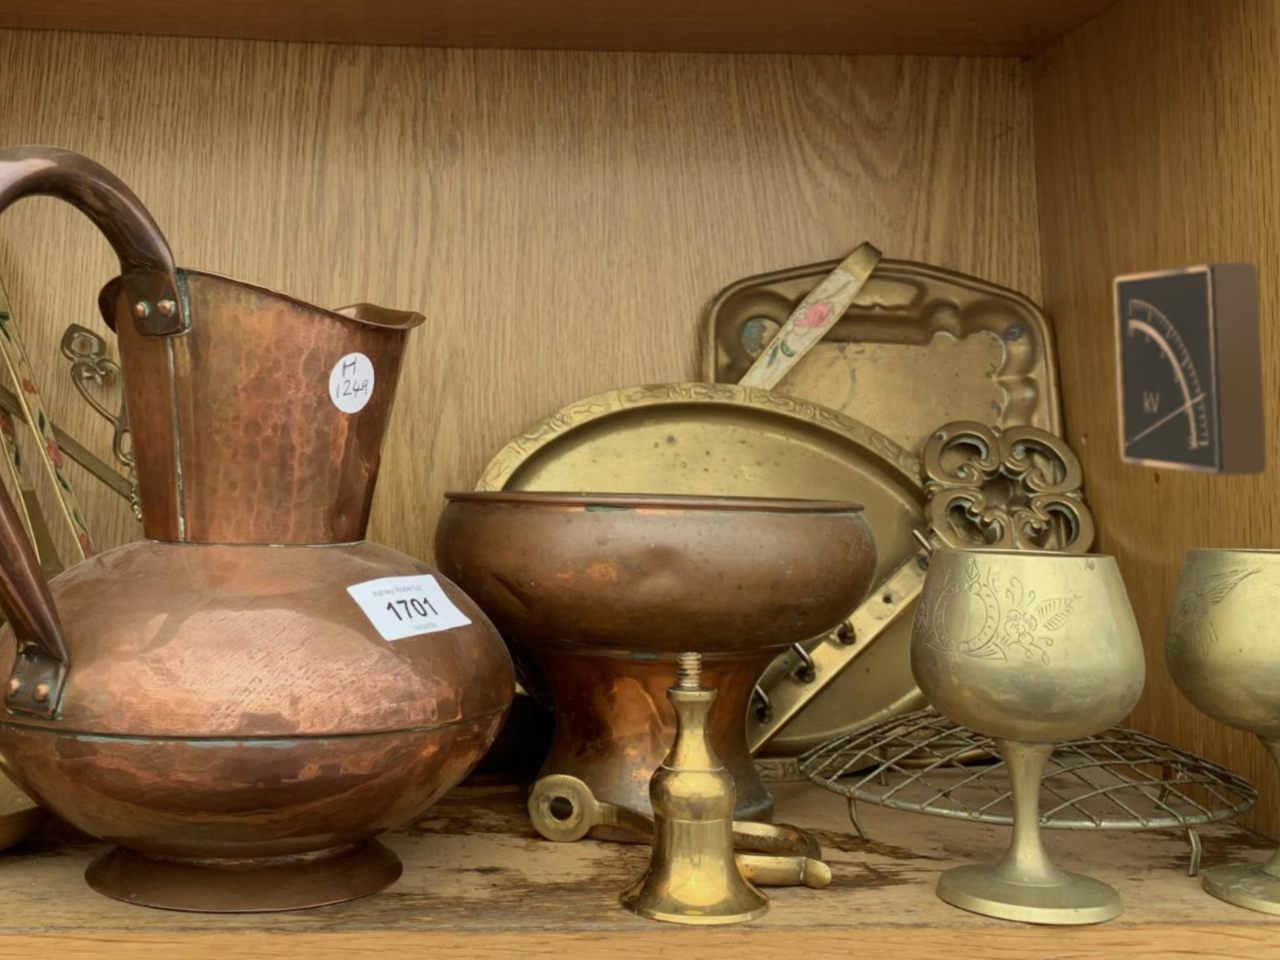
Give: 4 kV
